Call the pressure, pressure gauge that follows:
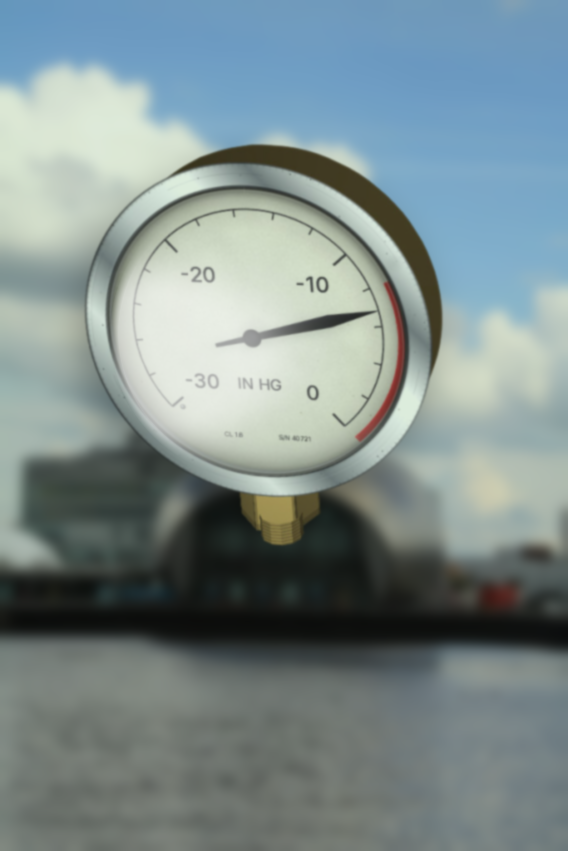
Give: -7 inHg
